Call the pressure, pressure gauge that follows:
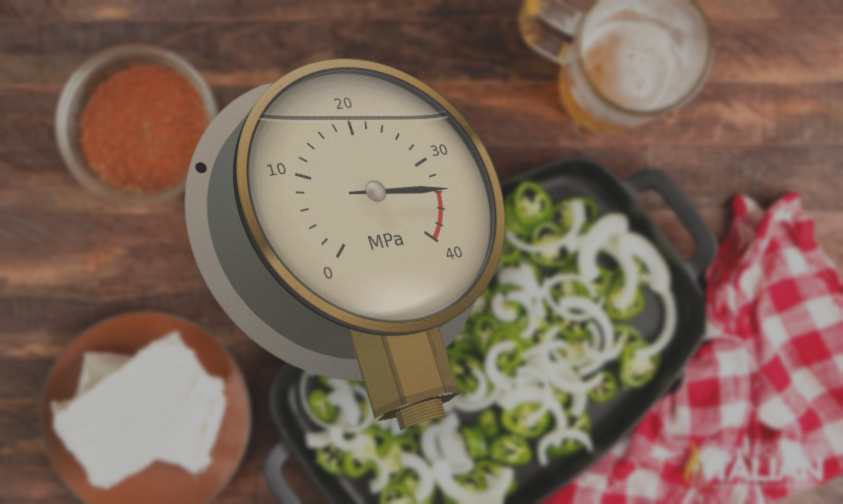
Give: 34 MPa
